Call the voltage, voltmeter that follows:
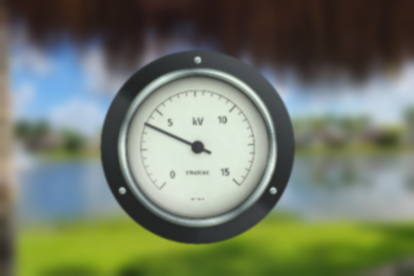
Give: 4 kV
